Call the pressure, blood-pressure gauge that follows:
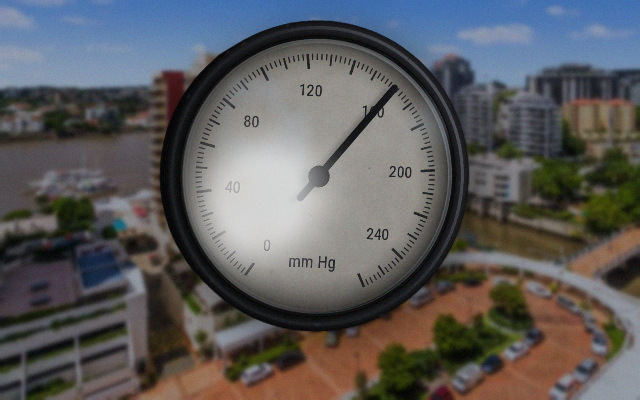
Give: 160 mmHg
